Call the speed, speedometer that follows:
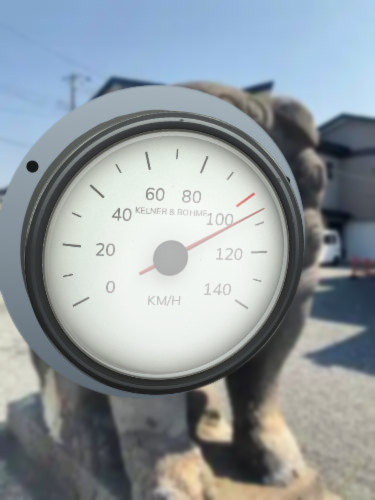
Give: 105 km/h
